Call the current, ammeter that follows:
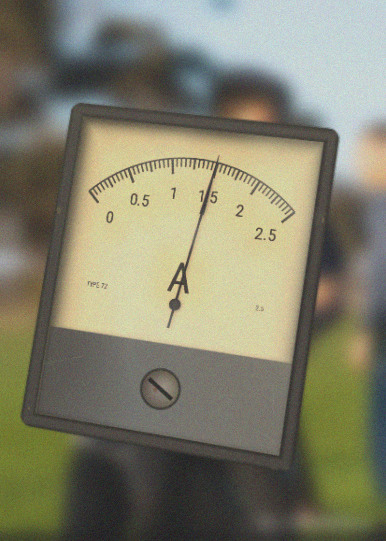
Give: 1.5 A
